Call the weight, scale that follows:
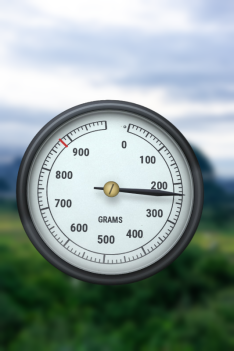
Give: 230 g
